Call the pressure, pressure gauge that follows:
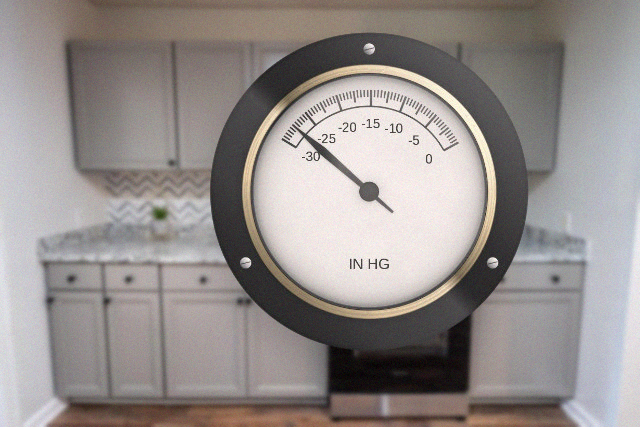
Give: -27.5 inHg
